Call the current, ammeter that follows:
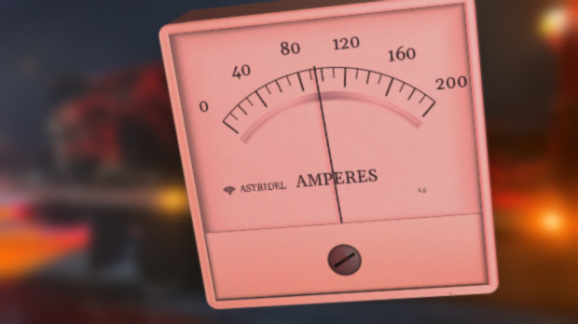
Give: 95 A
